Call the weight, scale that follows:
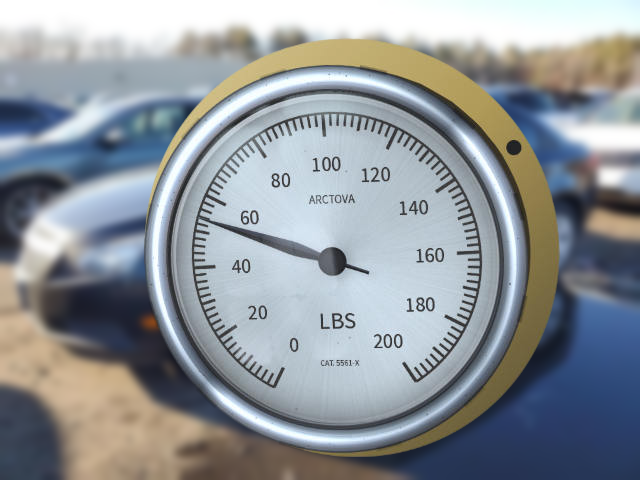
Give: 54 lb
